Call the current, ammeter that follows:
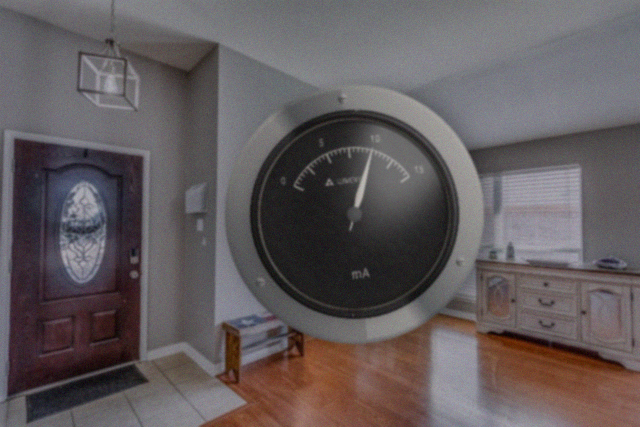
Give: 10 mA
